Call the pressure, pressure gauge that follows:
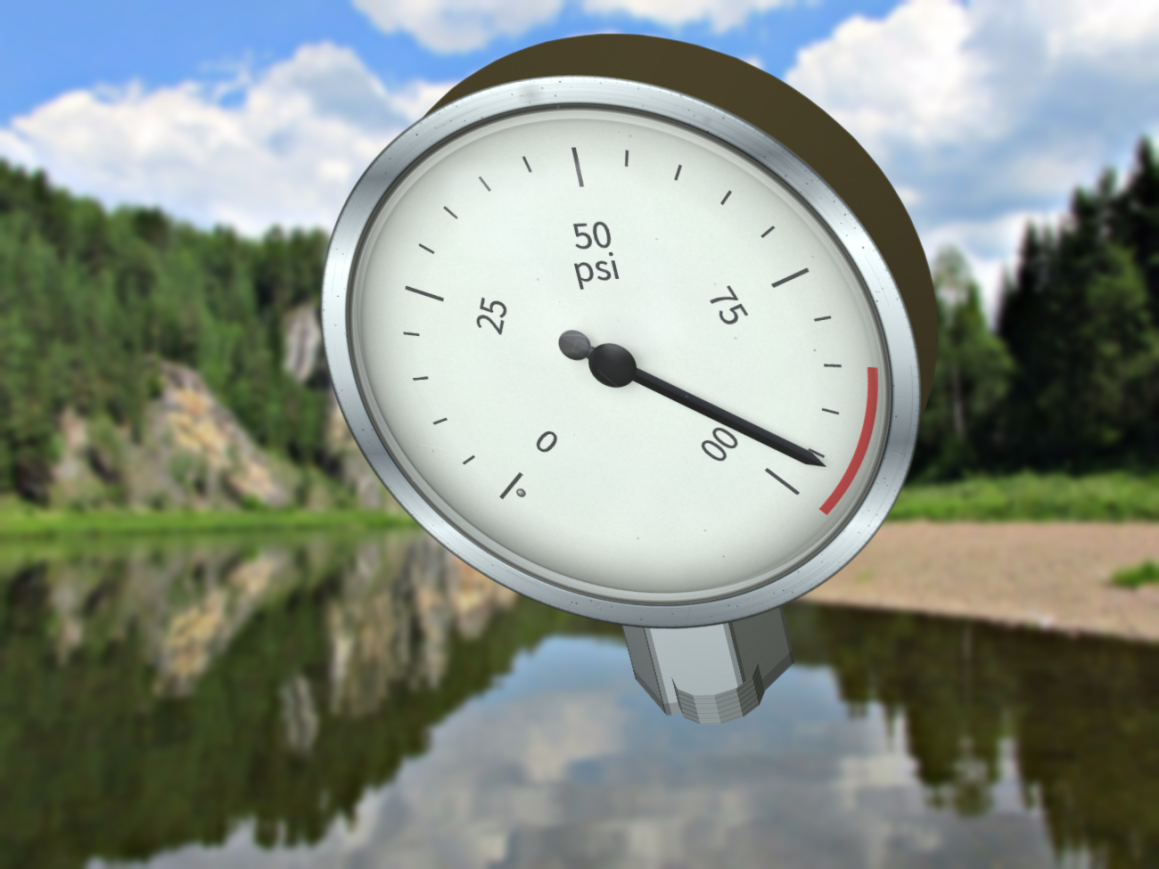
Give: 95 psi
